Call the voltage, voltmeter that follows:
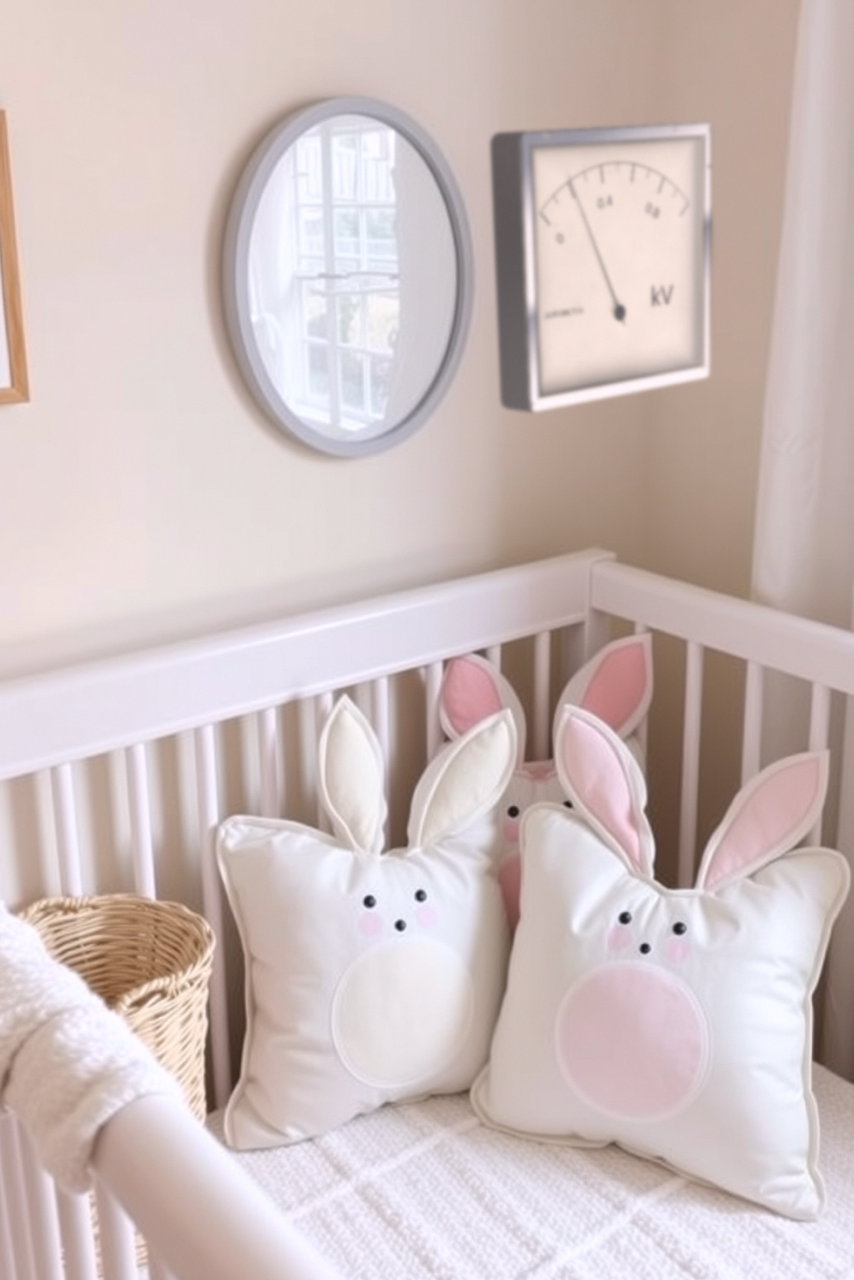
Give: 0.2 kV
